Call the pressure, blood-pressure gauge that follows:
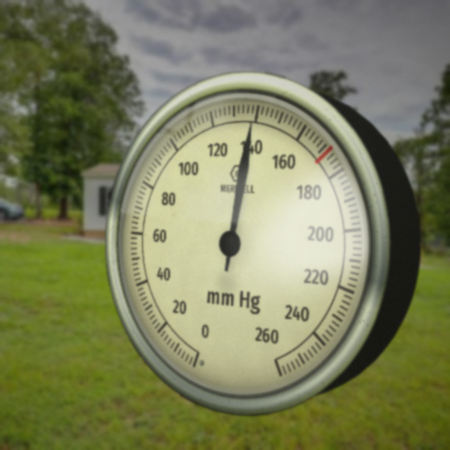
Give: 140 mmHg
